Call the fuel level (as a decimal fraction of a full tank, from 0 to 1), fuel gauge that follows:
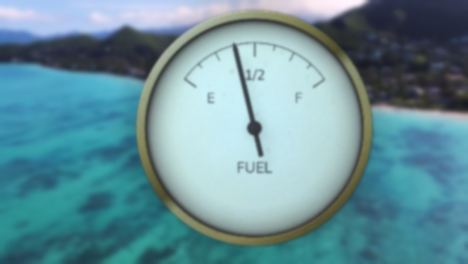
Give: 0.375
